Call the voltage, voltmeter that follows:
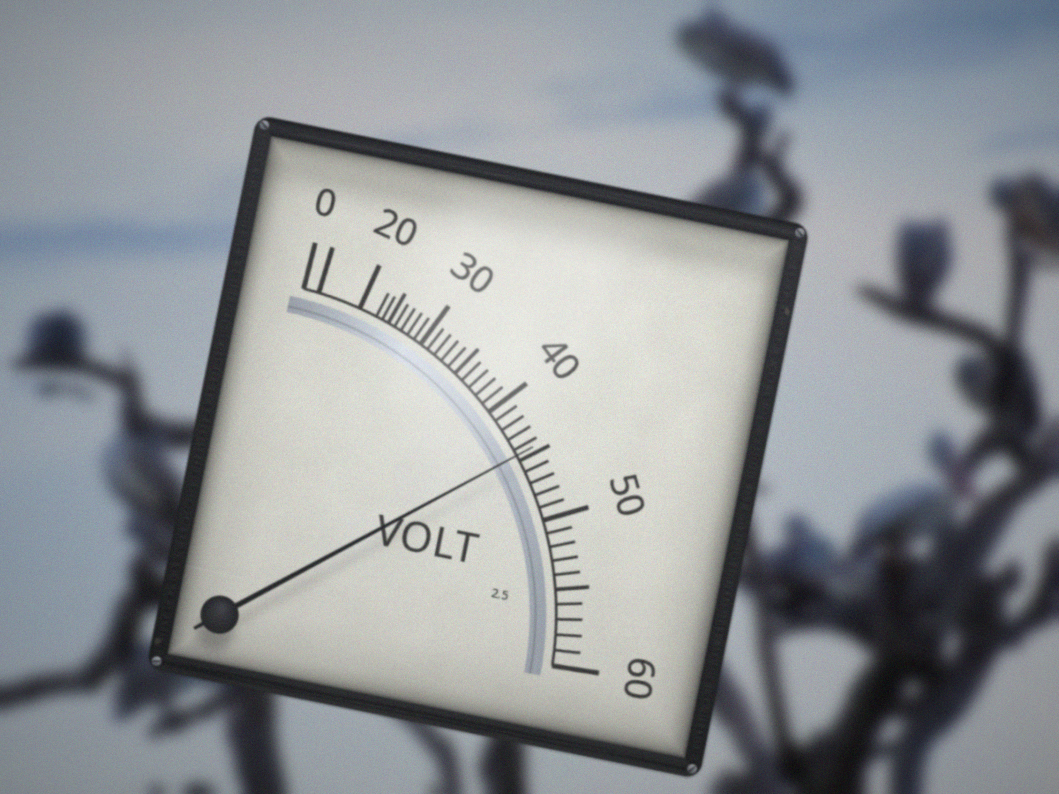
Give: 44.5 V
